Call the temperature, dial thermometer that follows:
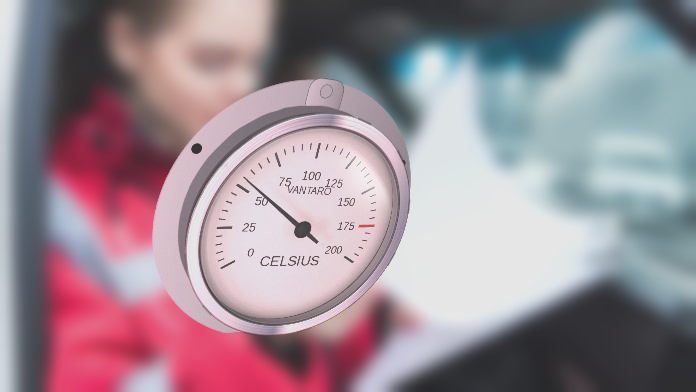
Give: 55 °C
